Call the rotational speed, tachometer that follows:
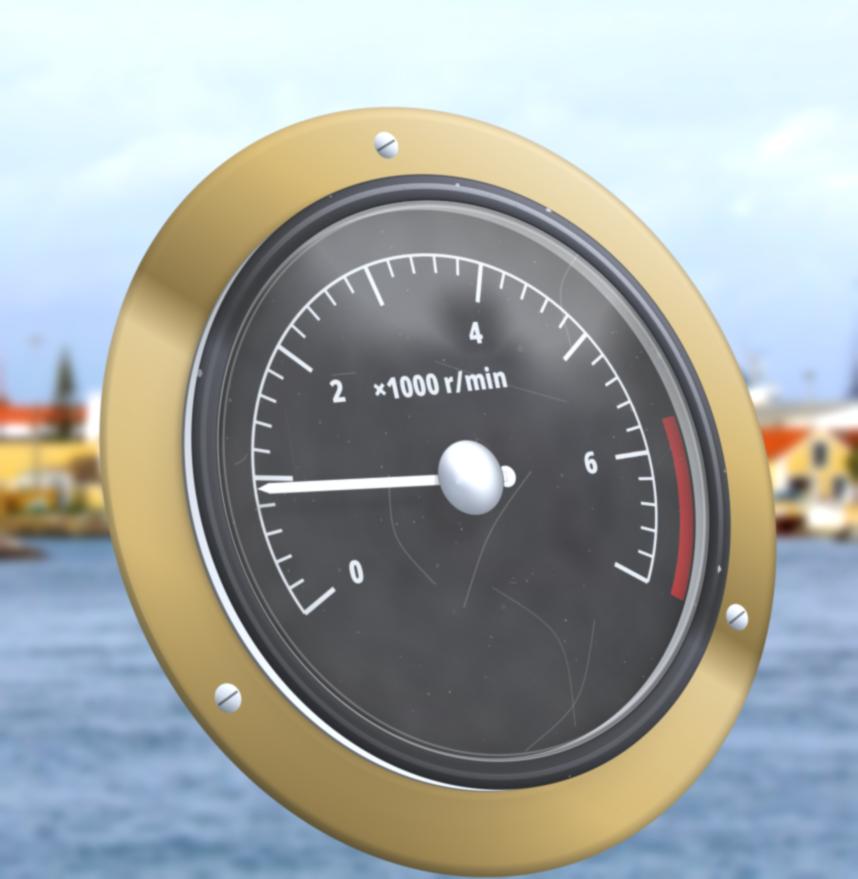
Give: 900 rpm
